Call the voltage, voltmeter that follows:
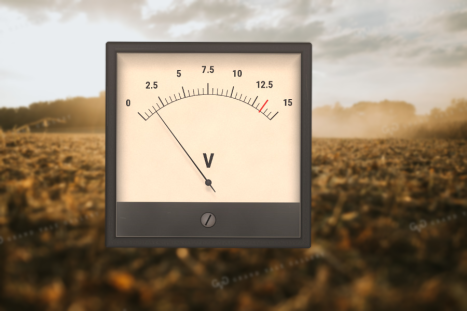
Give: 1.5 V
